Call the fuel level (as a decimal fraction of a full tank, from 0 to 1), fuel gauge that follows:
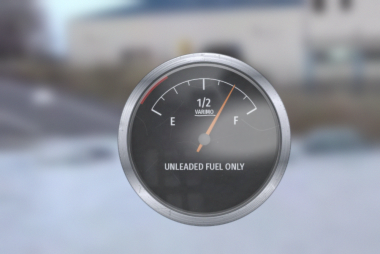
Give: 0.75
